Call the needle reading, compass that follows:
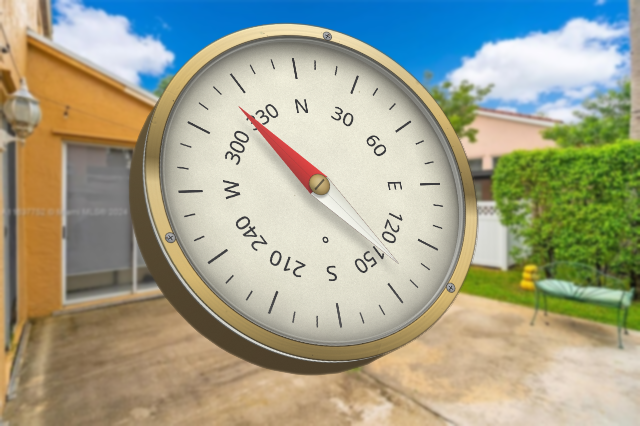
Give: 320 °
